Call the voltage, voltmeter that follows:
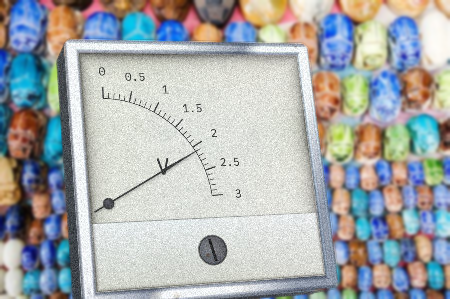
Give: 2.1 V
